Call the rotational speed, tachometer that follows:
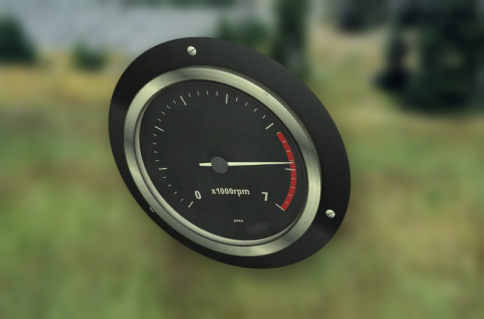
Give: 5800 rpm
